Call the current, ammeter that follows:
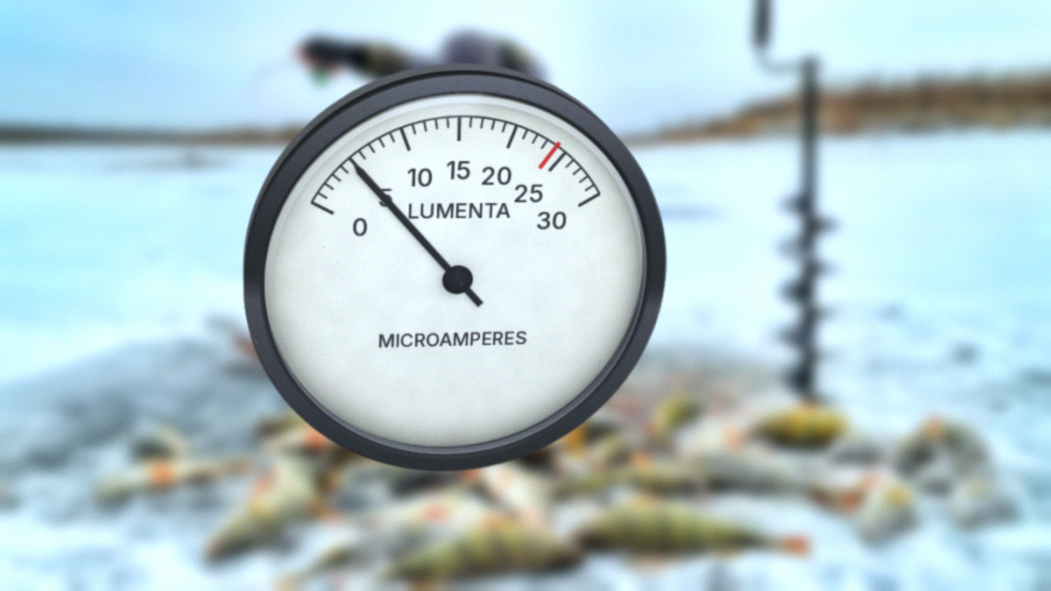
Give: 5 µA
